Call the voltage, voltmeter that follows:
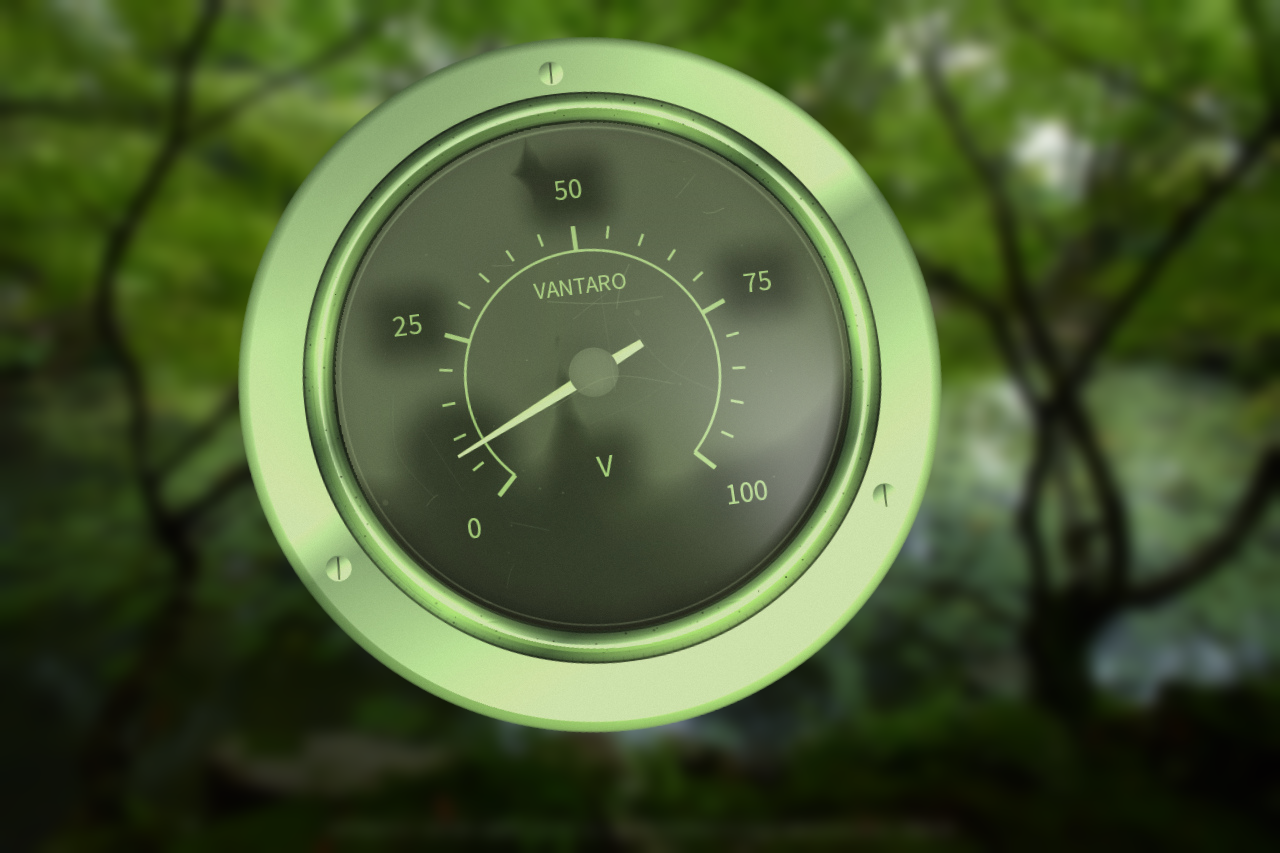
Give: 7.5 V
